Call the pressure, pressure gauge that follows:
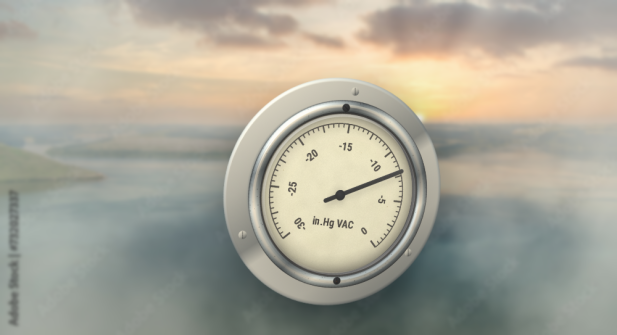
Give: -8 inHg
